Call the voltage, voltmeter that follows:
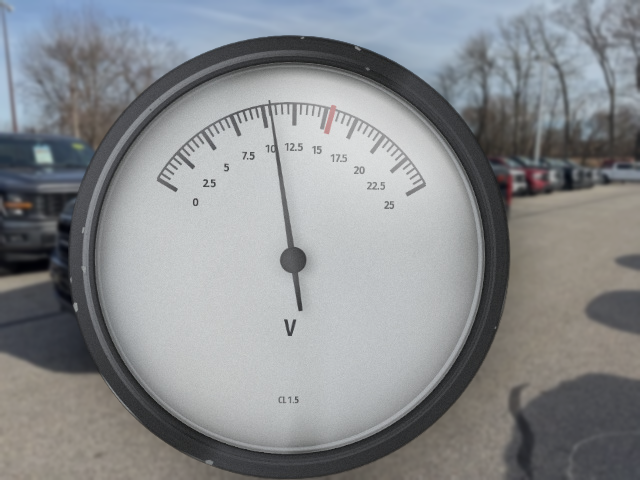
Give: 10.5 V
